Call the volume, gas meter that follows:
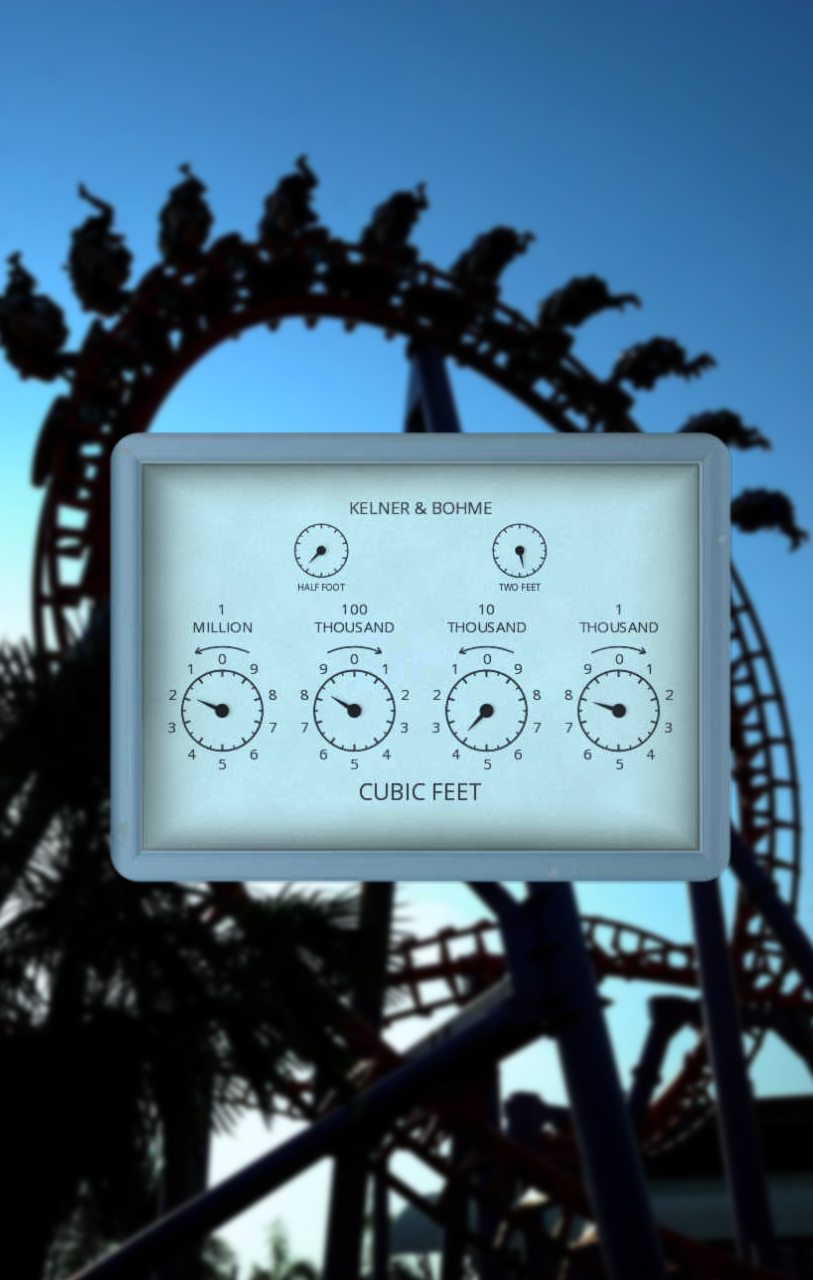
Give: 183800 ft³
